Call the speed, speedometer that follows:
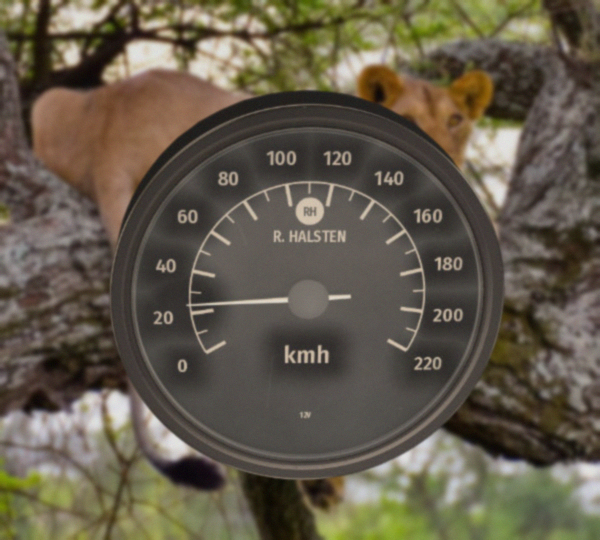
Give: 25 km/h
